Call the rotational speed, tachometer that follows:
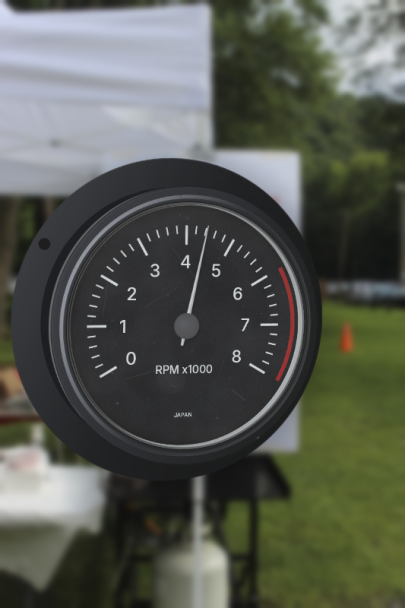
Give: 4400 rpm
